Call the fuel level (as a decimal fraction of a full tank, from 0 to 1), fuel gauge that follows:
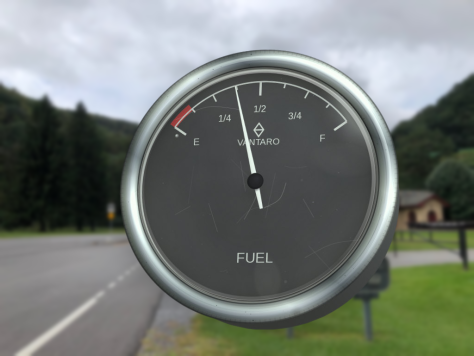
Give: 0.375
